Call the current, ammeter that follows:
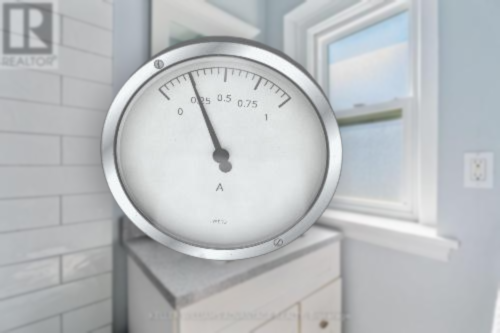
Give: 0.25 A
